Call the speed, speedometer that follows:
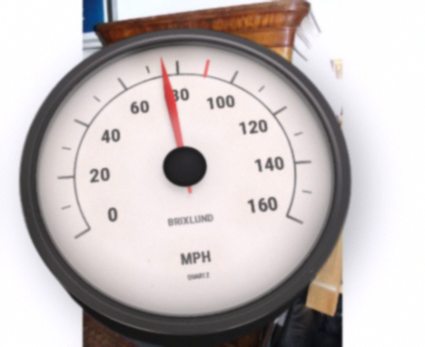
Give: 75 mph
